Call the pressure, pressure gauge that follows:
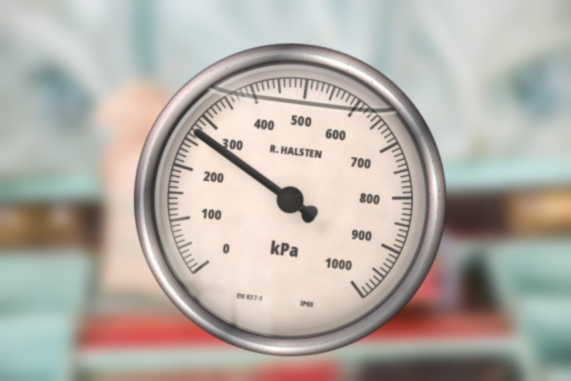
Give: 270 kPa
